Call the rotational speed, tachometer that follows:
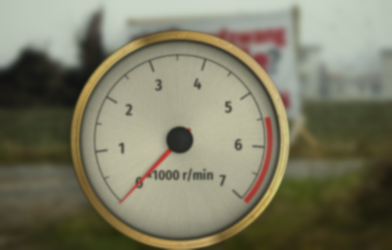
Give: 0 rpm
